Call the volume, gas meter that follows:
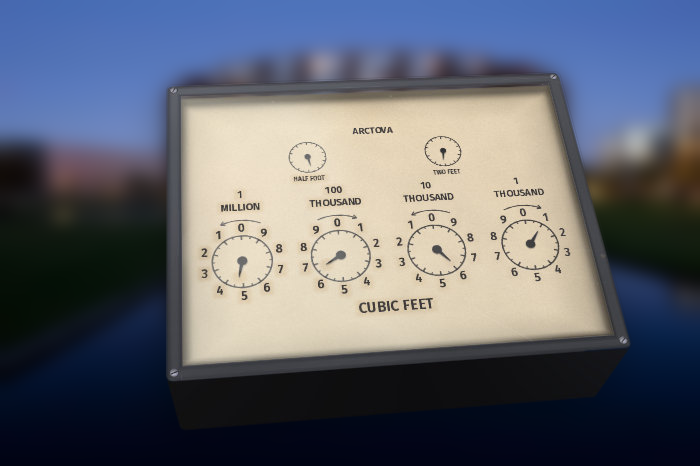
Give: 466100 ft³
